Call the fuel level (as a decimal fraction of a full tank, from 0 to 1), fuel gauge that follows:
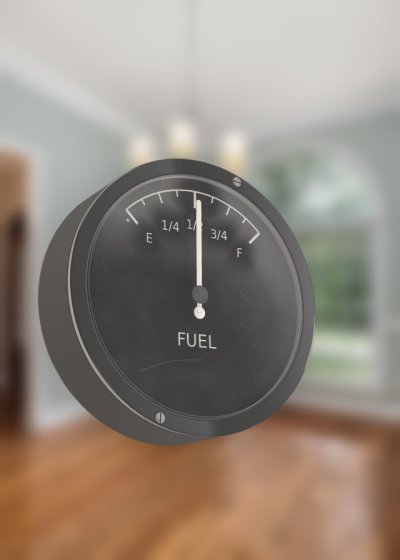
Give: 0.5
